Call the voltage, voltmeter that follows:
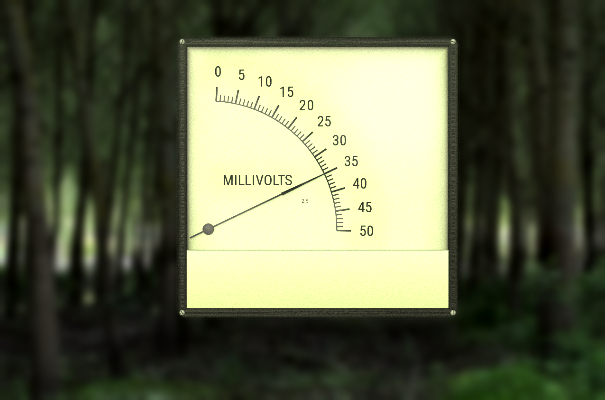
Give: 35 mV
